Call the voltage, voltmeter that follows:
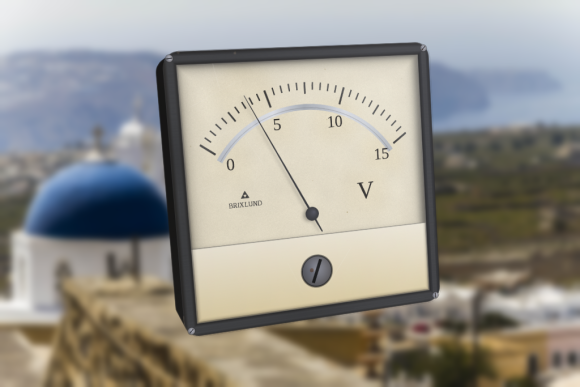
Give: 3.75 V
